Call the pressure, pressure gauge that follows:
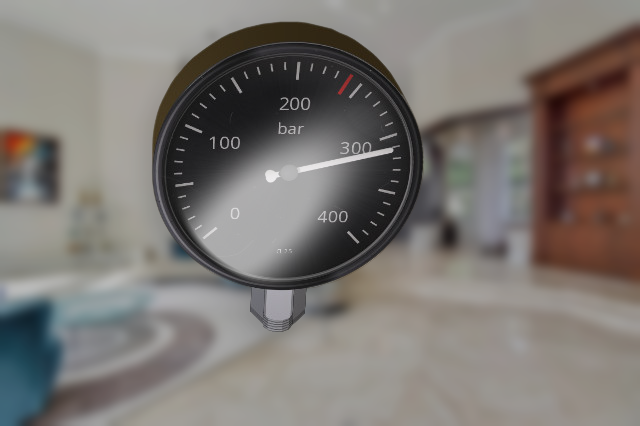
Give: 310 bar
